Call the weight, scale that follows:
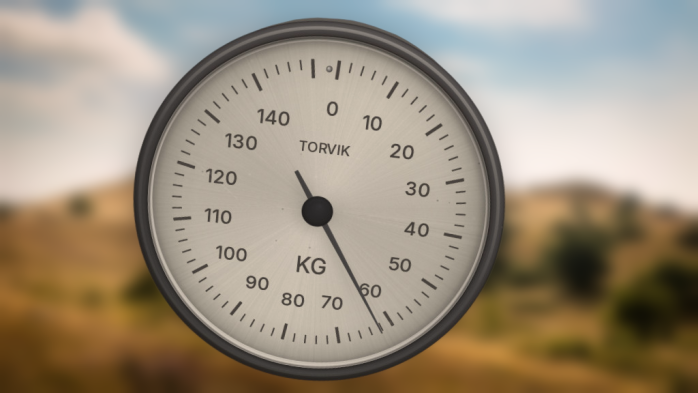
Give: 62 kg
